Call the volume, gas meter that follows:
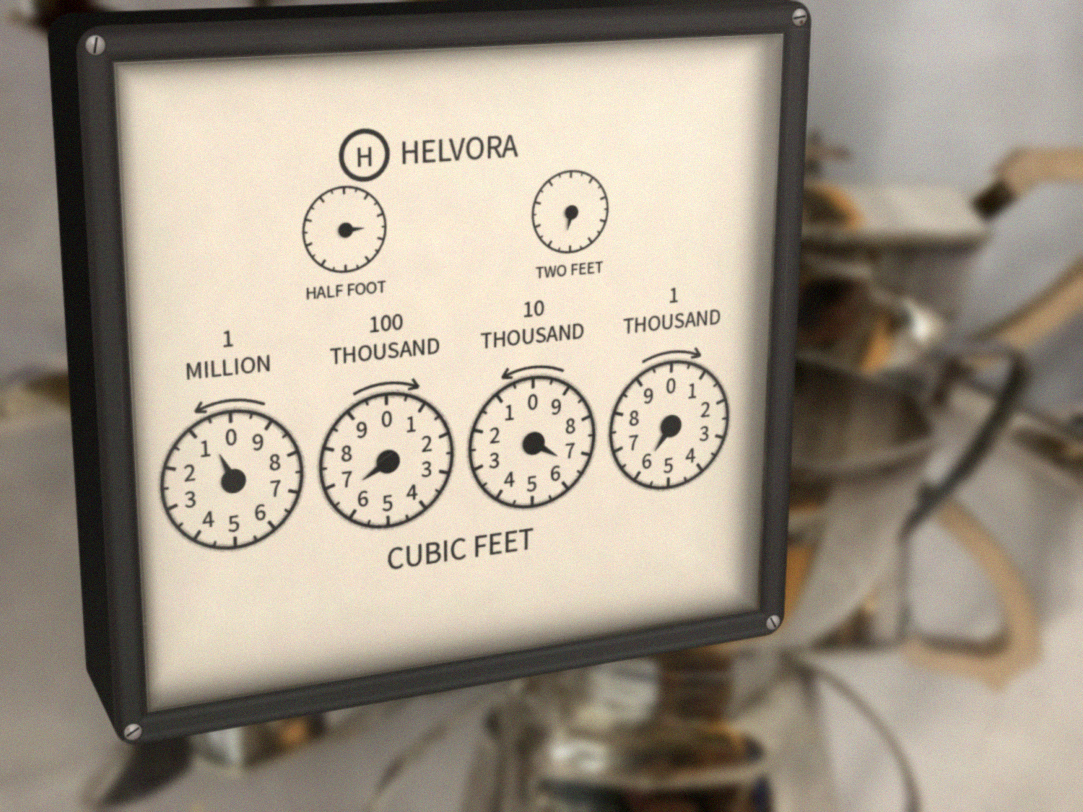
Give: 66600 ft³
